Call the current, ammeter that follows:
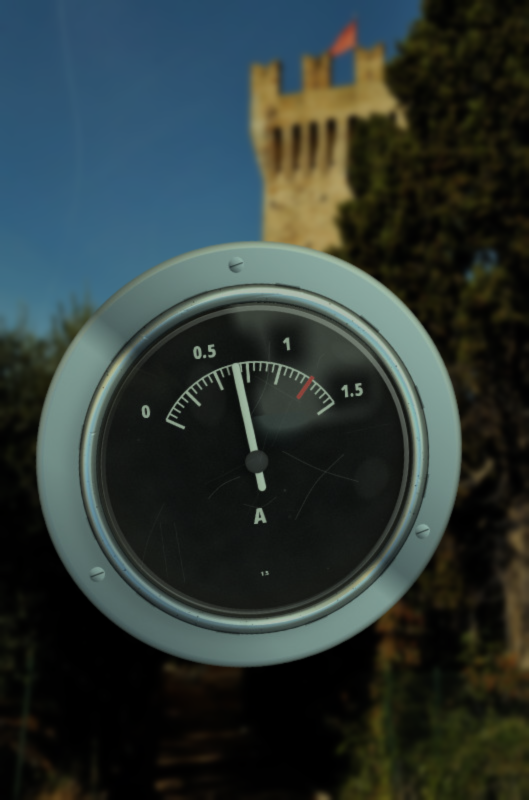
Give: 0.65 A
